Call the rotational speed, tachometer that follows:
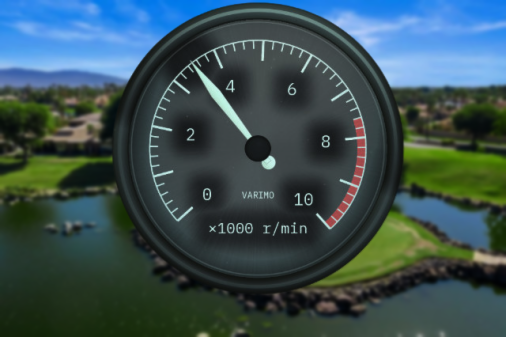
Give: 3500 rpm
